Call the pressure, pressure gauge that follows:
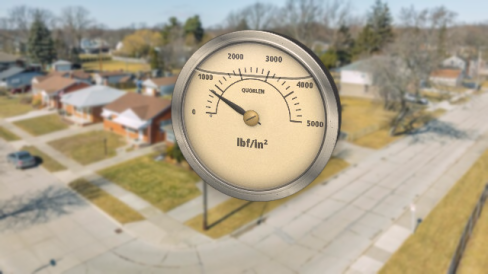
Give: 800 psi
